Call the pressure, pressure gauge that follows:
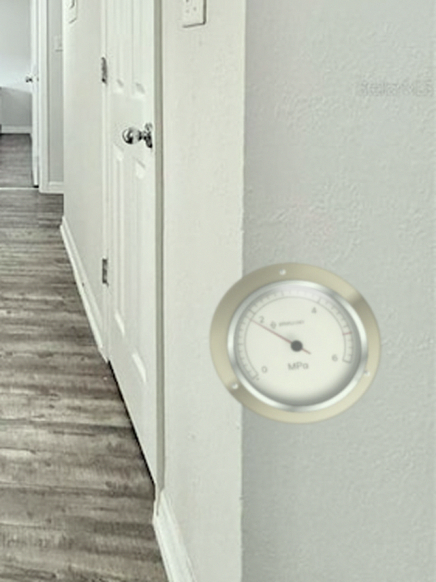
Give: 1.8 MPa
